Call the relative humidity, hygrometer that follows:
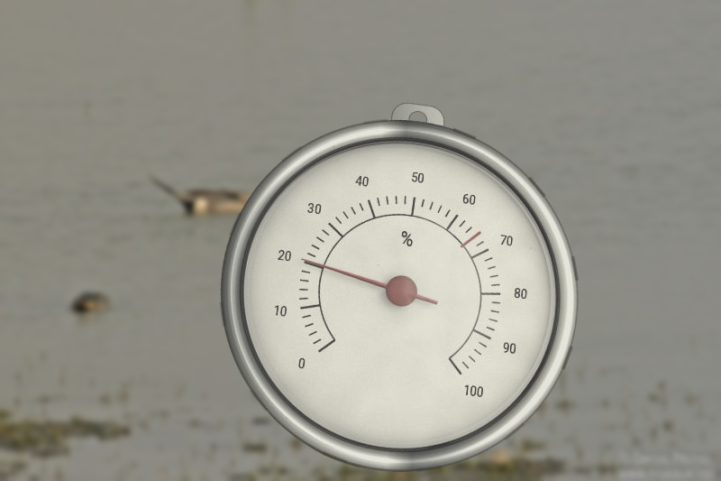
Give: 20 %
